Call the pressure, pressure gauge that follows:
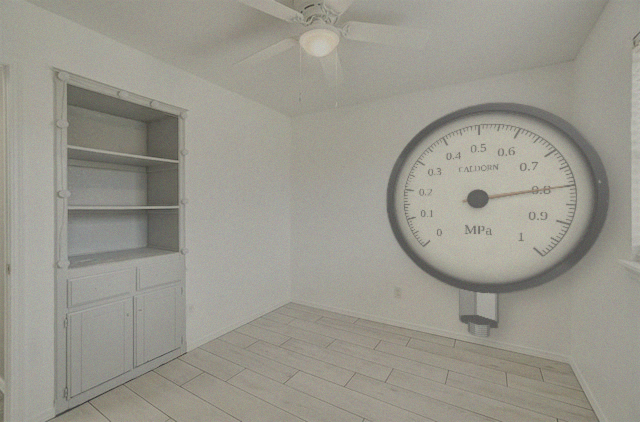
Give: 0.8 MPa
